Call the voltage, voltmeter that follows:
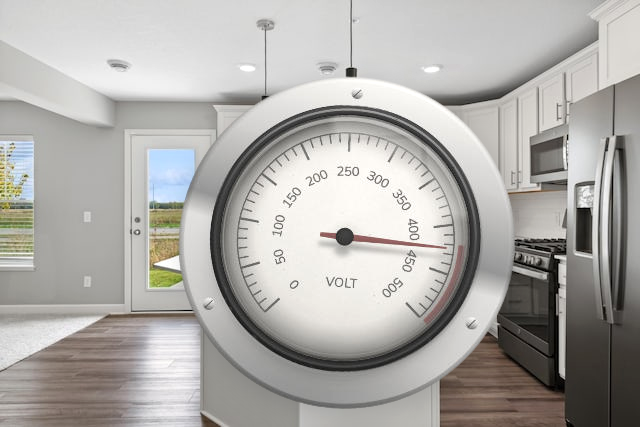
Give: 425 V
